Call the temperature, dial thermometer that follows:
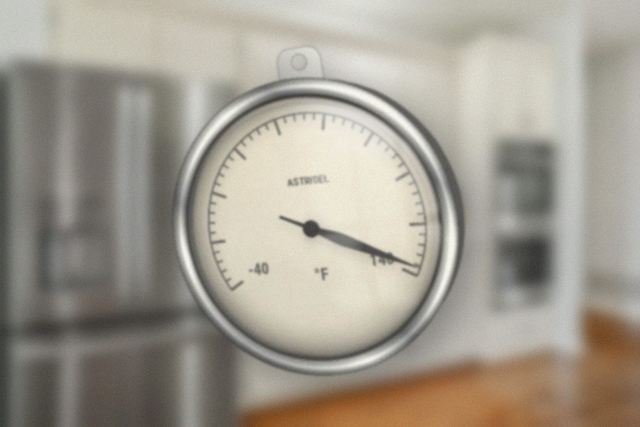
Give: 136 °F
